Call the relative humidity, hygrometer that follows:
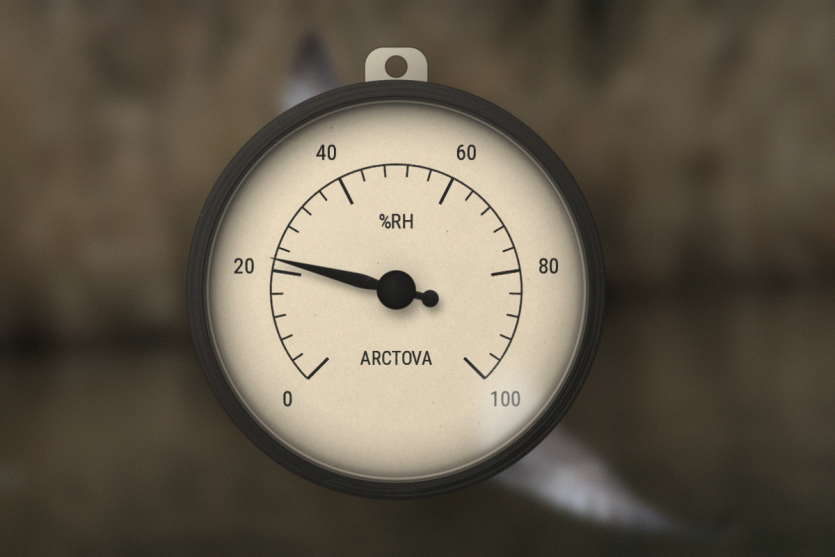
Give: 22 %
